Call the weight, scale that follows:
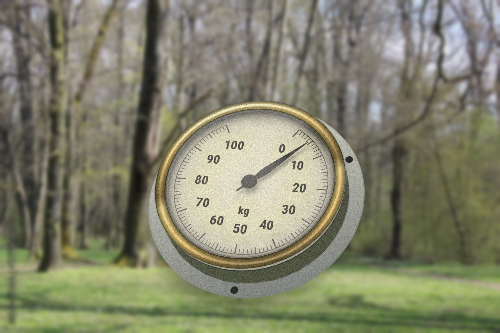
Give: 5 kg
